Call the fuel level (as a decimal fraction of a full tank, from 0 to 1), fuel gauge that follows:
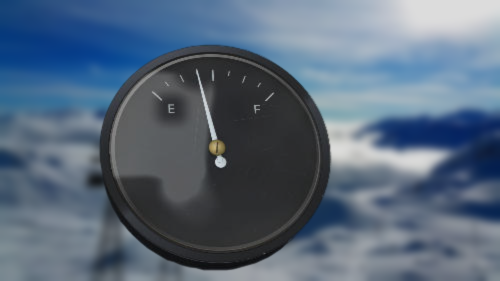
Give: 0.375
